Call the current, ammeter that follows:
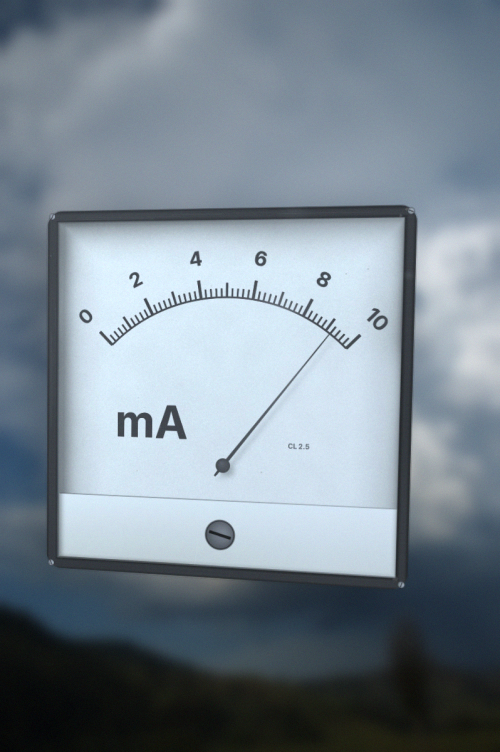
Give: 9.2 mA
